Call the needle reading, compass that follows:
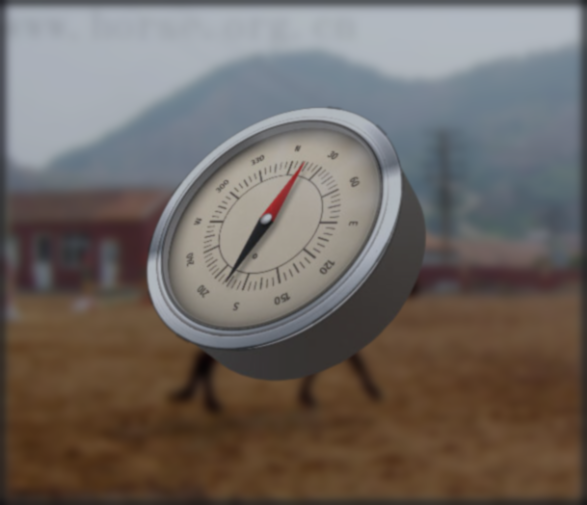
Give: 15 °
